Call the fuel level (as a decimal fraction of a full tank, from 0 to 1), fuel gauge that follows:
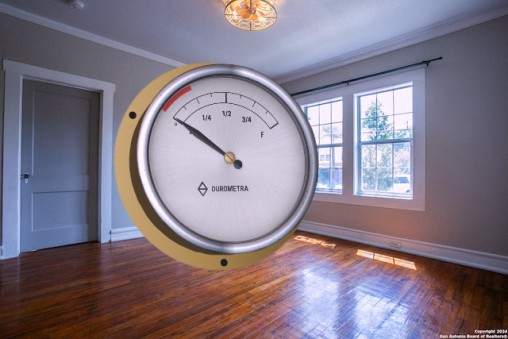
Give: 0
